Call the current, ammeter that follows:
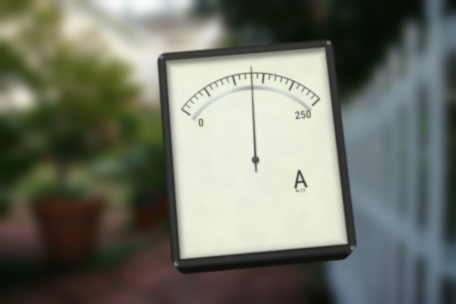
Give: 130 A
